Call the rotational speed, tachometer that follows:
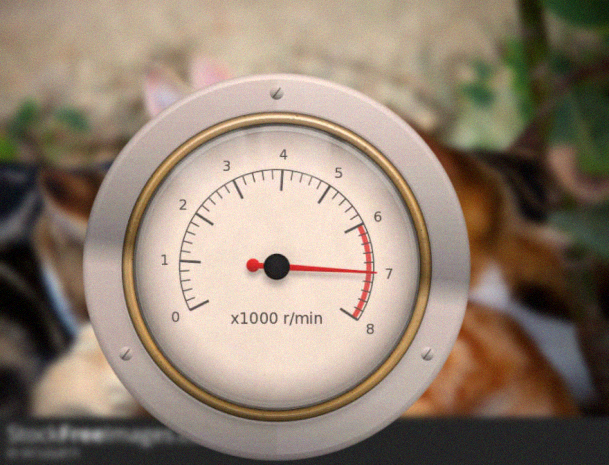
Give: 7000 rpm
